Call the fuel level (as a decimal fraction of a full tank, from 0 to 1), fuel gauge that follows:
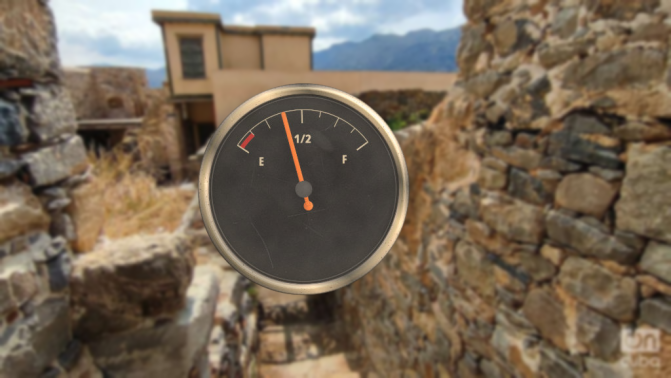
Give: 0.375
